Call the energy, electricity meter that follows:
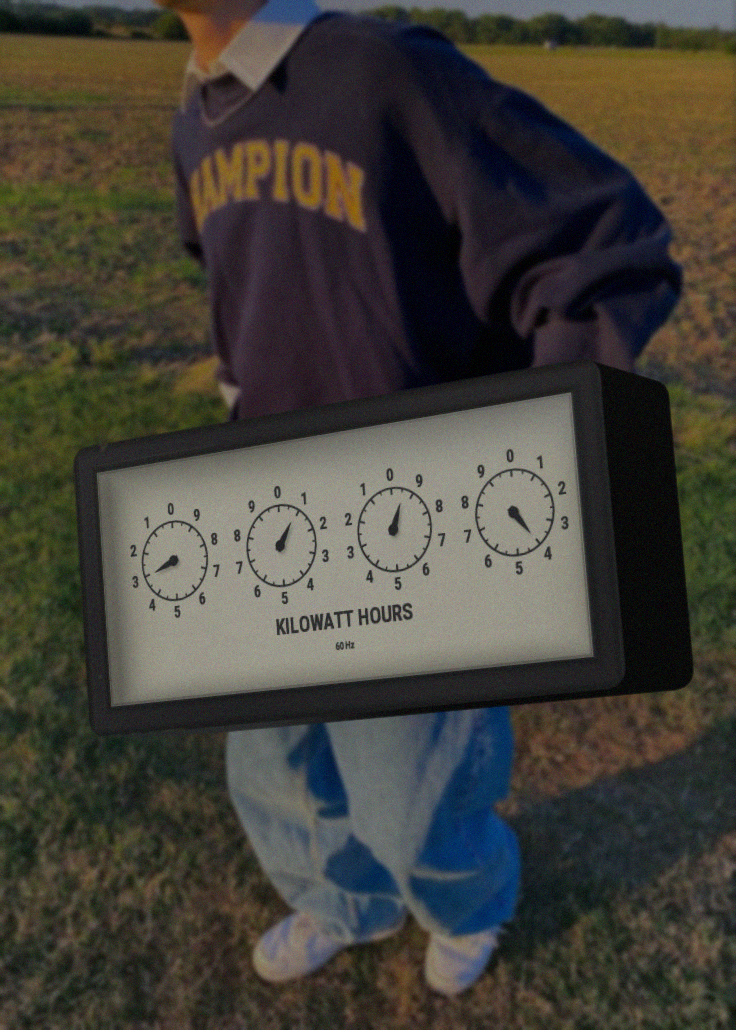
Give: 3094 kWh
